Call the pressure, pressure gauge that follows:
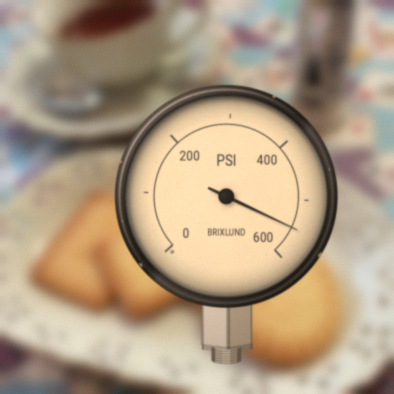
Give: 550 psi
